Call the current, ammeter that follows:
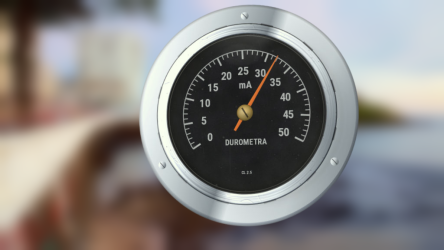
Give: 32 mA
